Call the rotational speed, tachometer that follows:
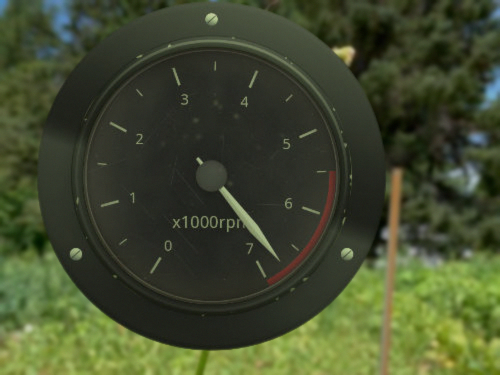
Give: 6750 rpm
